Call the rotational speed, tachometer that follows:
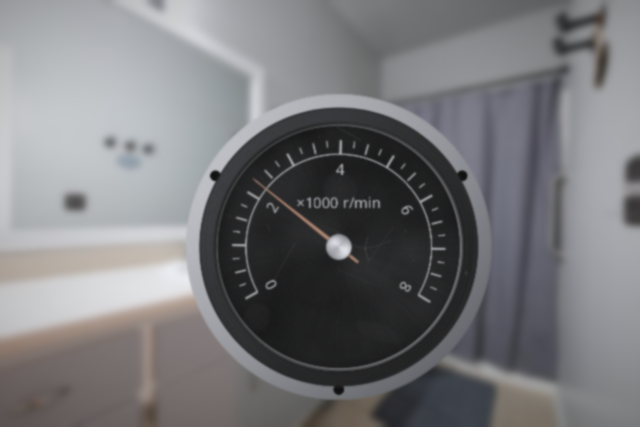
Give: 2250 rpm
